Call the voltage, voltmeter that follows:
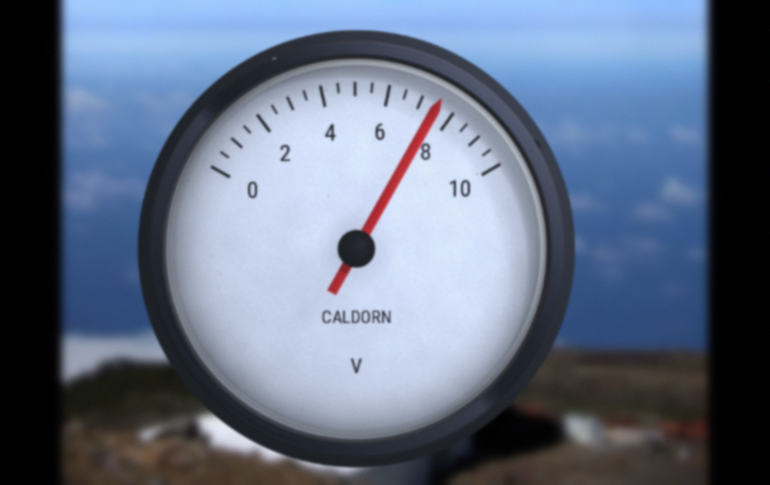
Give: 7.5 V
